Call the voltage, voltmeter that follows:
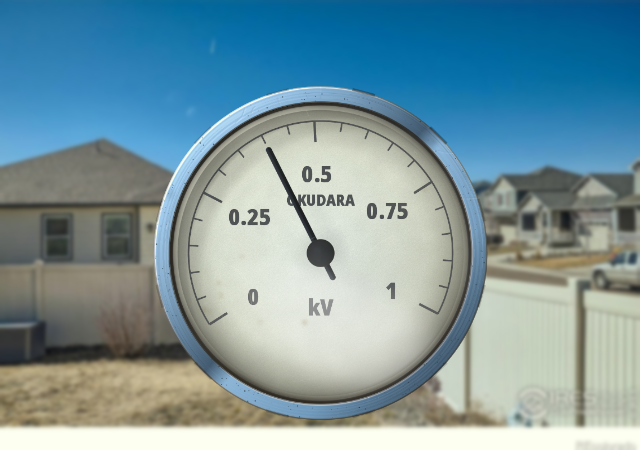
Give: 0.4 kV
